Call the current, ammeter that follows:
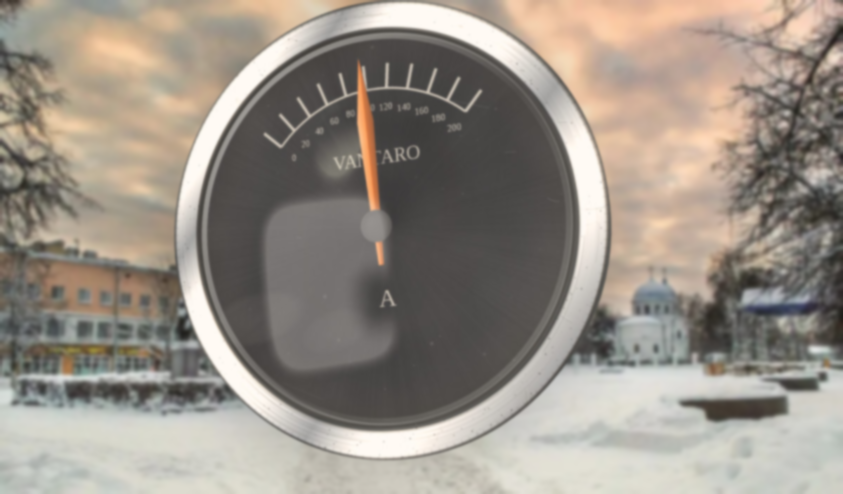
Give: 100 A
